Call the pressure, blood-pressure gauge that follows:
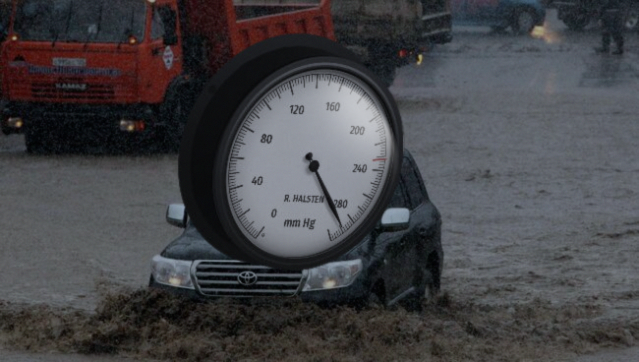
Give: 290 mmHg
